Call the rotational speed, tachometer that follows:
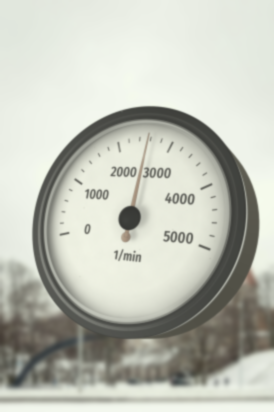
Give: 2600 rpm
